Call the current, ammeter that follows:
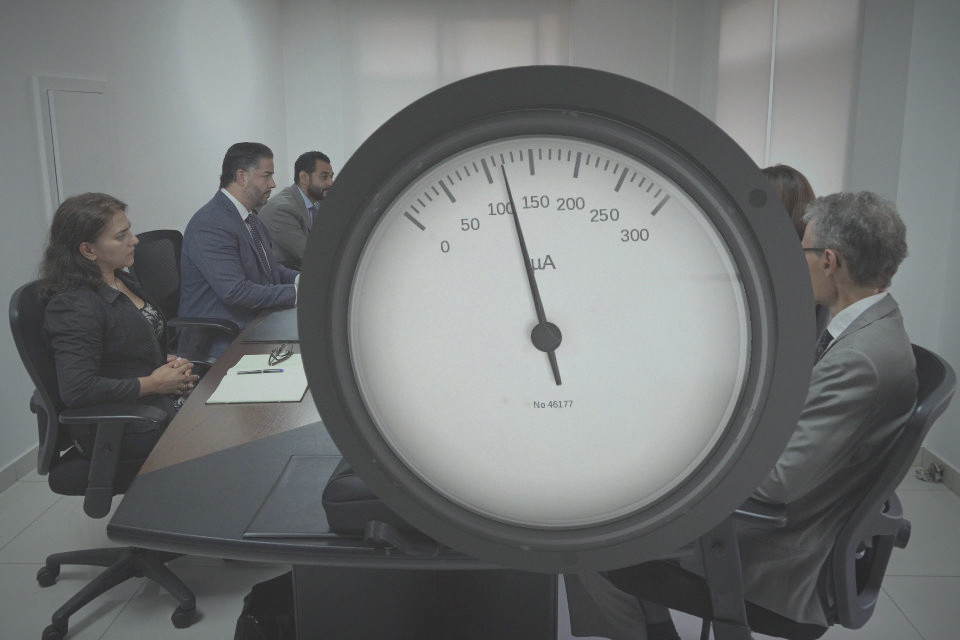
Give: 120 µA
